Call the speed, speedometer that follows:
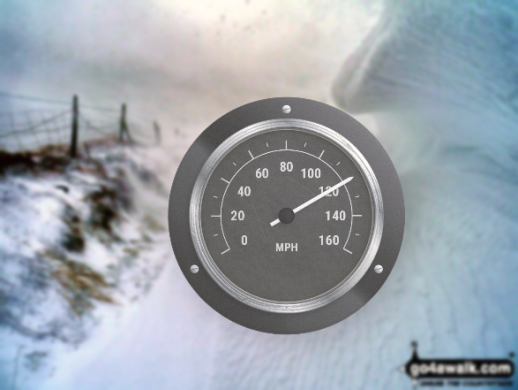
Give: 120 mph
